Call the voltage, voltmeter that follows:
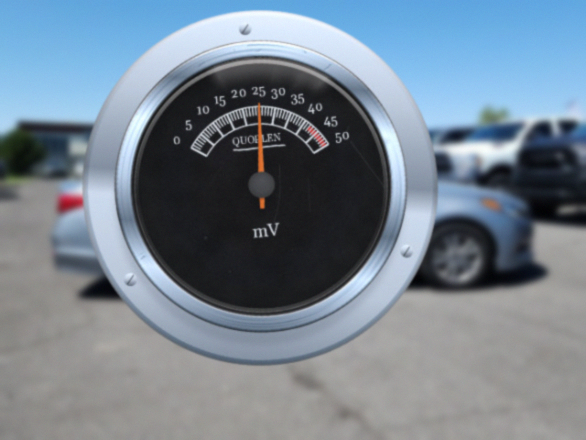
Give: 25 mV
